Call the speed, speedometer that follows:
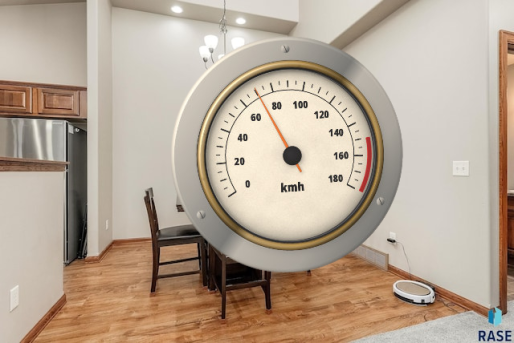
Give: 70 km/h
